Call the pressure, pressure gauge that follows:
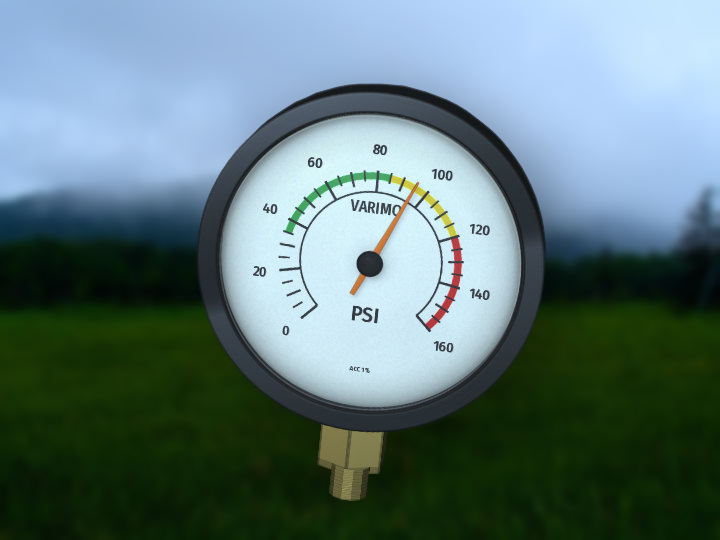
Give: 95 psi
